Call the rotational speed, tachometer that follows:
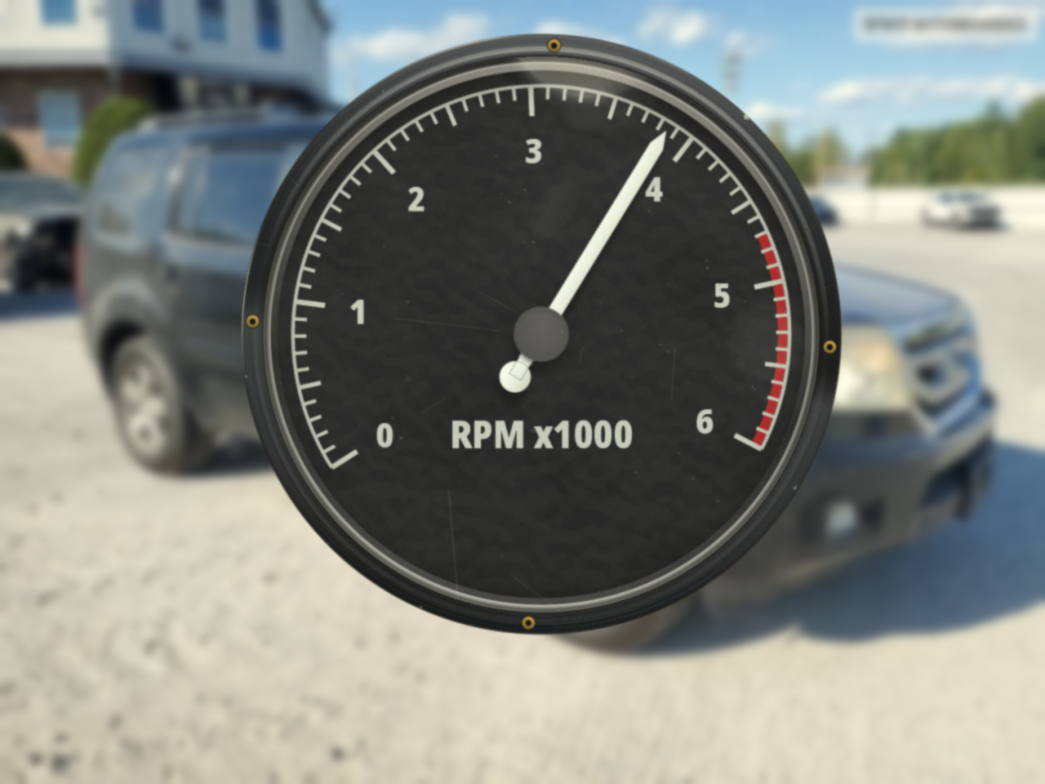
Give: 3850 rpm
